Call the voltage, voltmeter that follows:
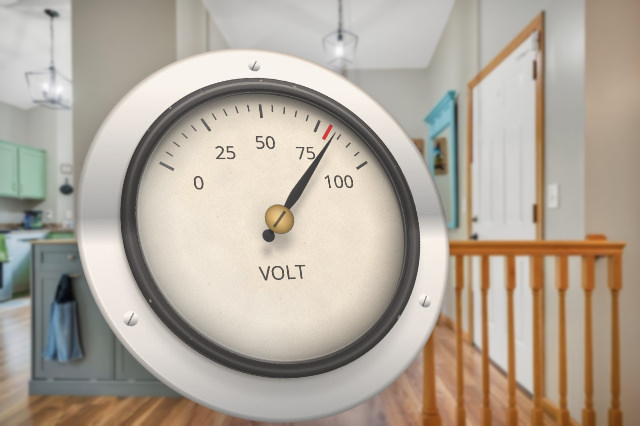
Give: 82.5 V
